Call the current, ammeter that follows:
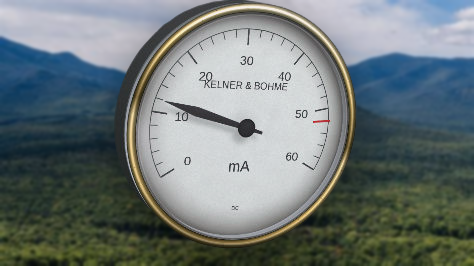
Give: 12 mA
